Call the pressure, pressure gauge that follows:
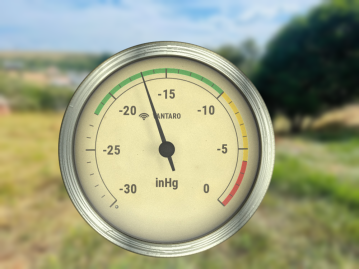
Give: -17 inHg
